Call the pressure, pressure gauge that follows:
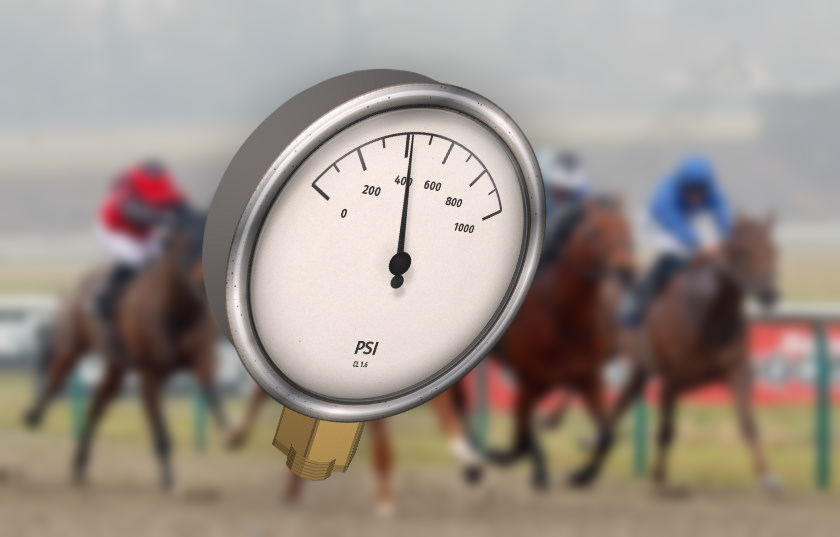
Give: 400 psi
